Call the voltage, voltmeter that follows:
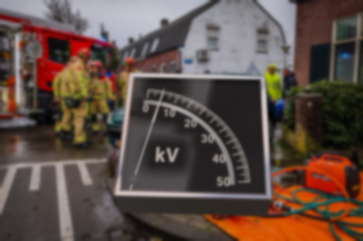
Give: 5 kV
